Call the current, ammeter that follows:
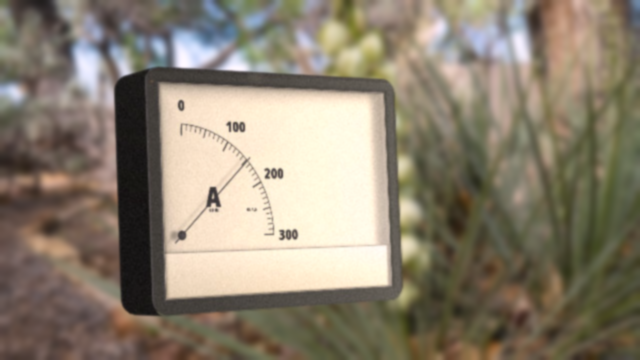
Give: 150 A
